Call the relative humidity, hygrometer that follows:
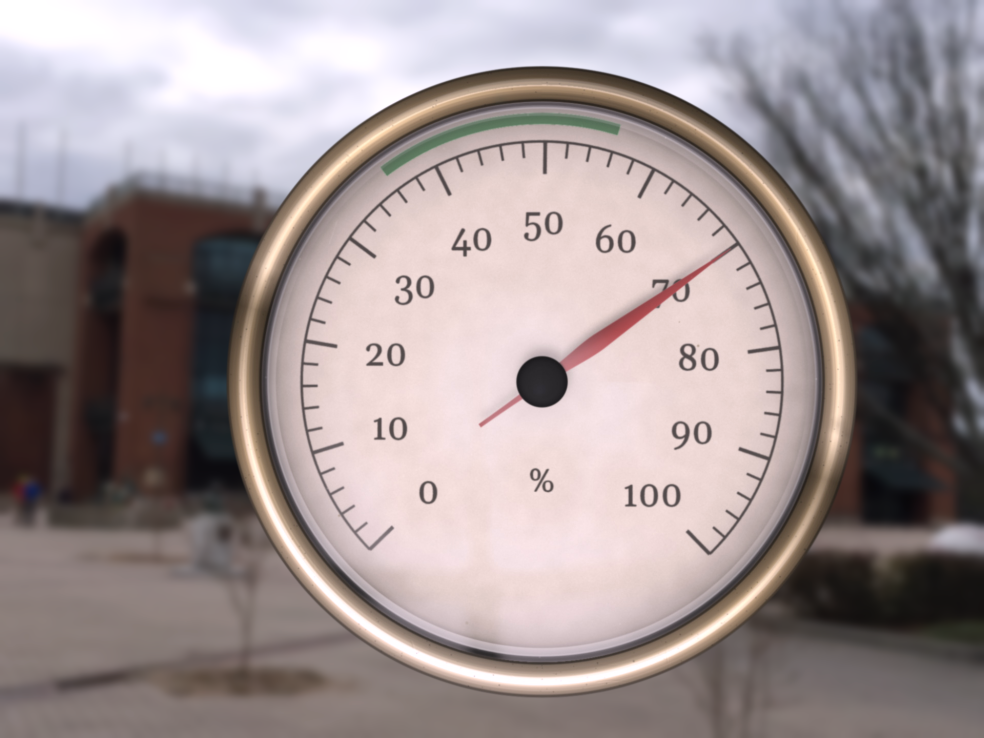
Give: 70 %
